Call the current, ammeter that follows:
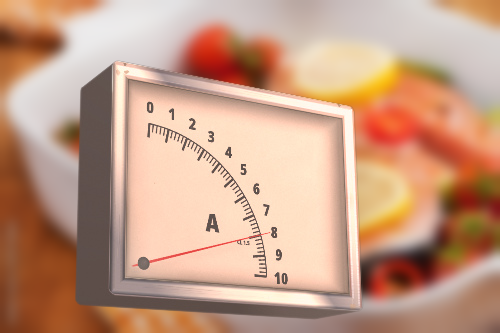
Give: 8 A
